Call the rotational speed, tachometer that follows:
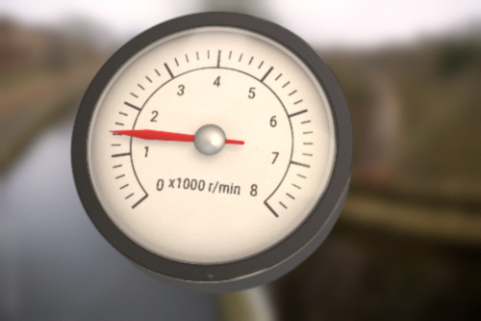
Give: 1400 rpm
